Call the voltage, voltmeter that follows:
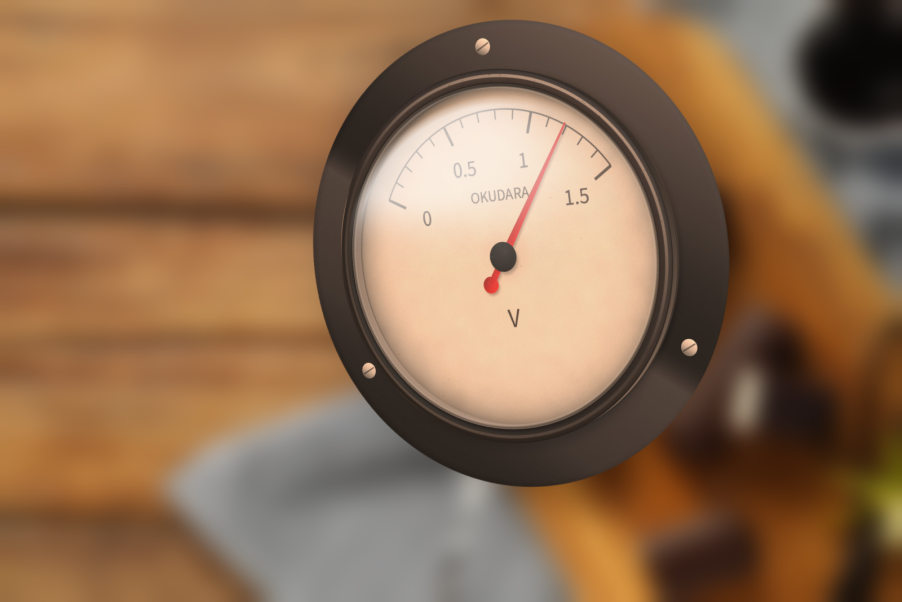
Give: 1.2 V
